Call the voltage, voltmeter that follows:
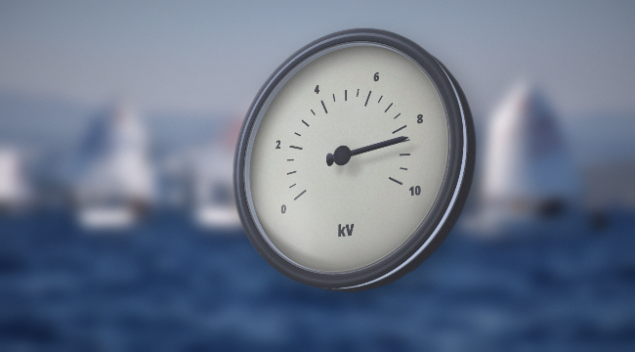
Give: 8.5 kV
